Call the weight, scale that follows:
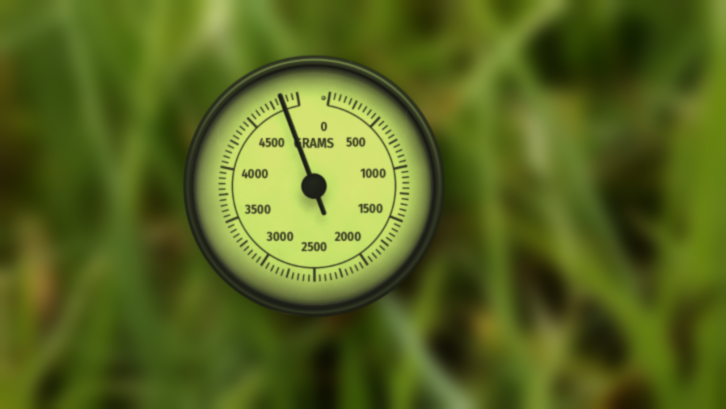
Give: 4850 g
